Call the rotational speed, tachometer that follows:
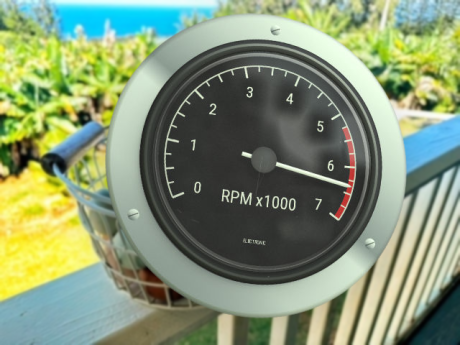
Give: 6375 rpm
